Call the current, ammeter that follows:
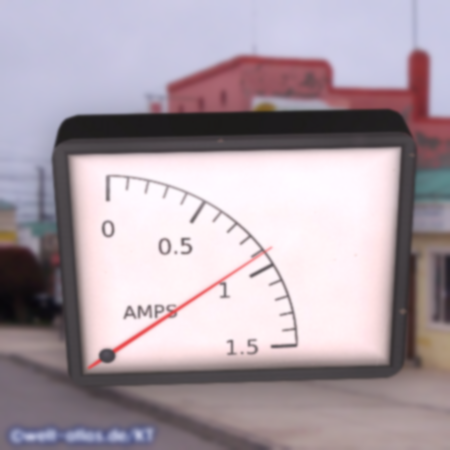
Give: 0.9 A
